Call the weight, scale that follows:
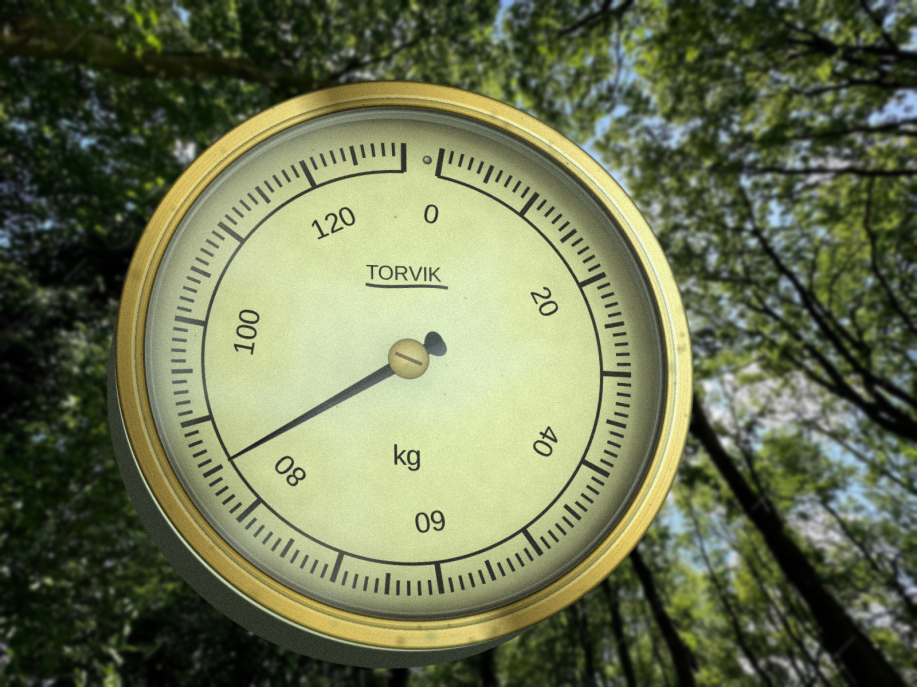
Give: 85 kg
